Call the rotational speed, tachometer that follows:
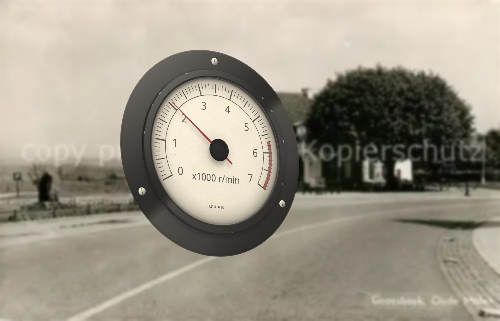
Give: 2000 rpm
